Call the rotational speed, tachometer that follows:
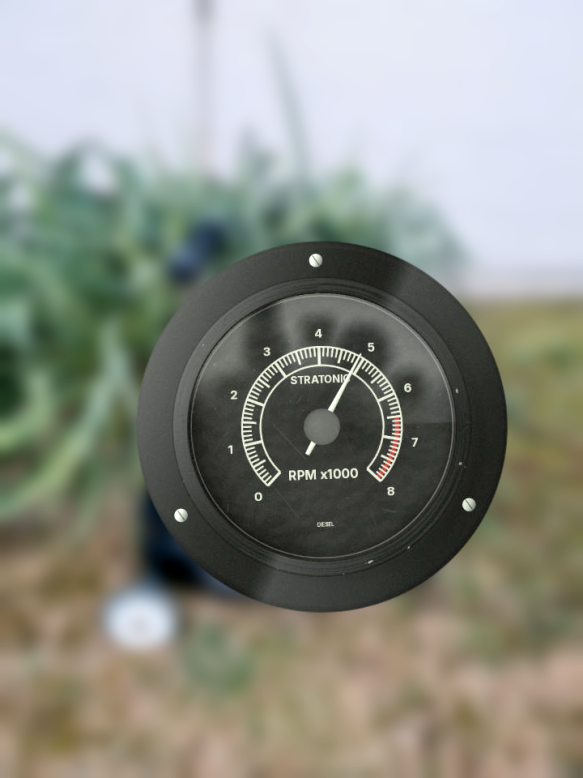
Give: 4900 rpm
